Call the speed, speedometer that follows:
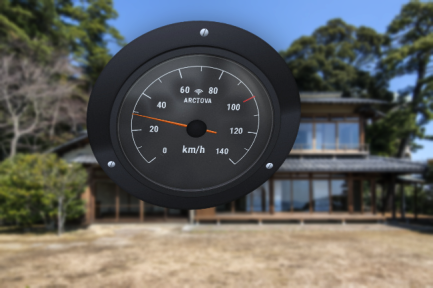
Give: 30 km/h
